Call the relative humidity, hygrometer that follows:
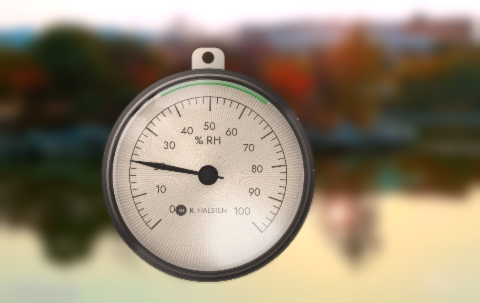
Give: 20 %
